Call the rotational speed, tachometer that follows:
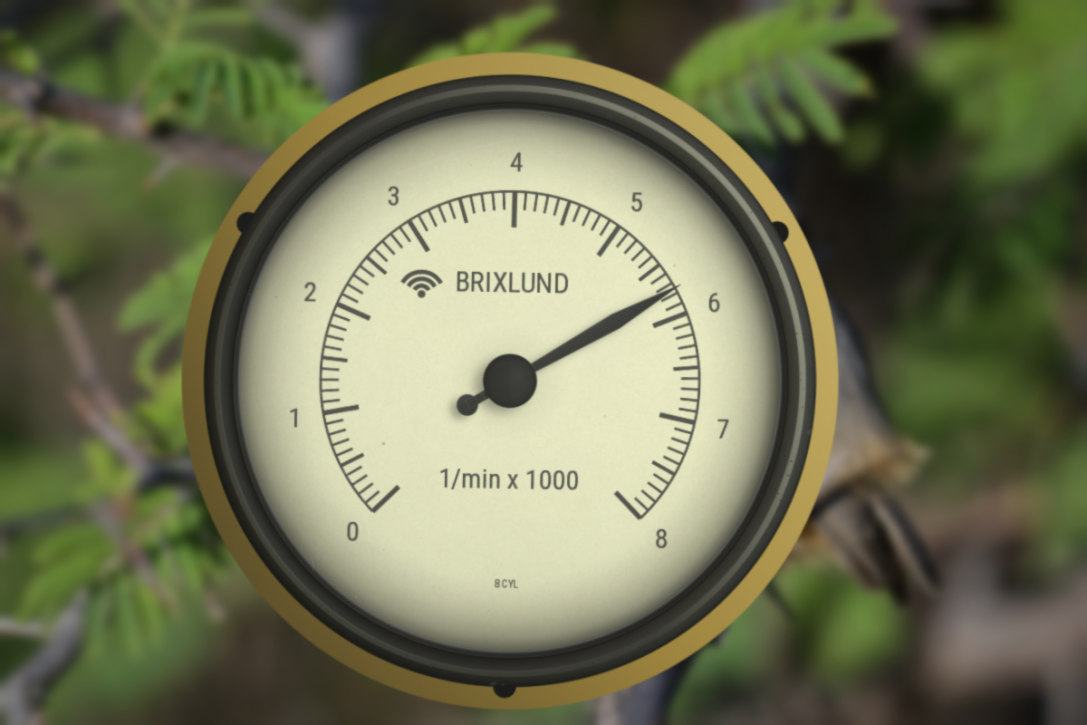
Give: 5750 rpm
